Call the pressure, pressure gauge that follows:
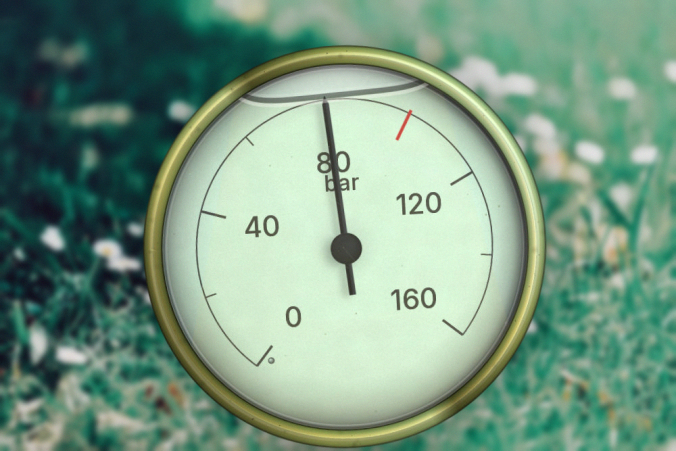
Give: 80 bar
